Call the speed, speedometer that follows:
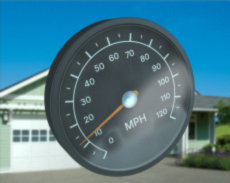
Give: 12.5 mph
